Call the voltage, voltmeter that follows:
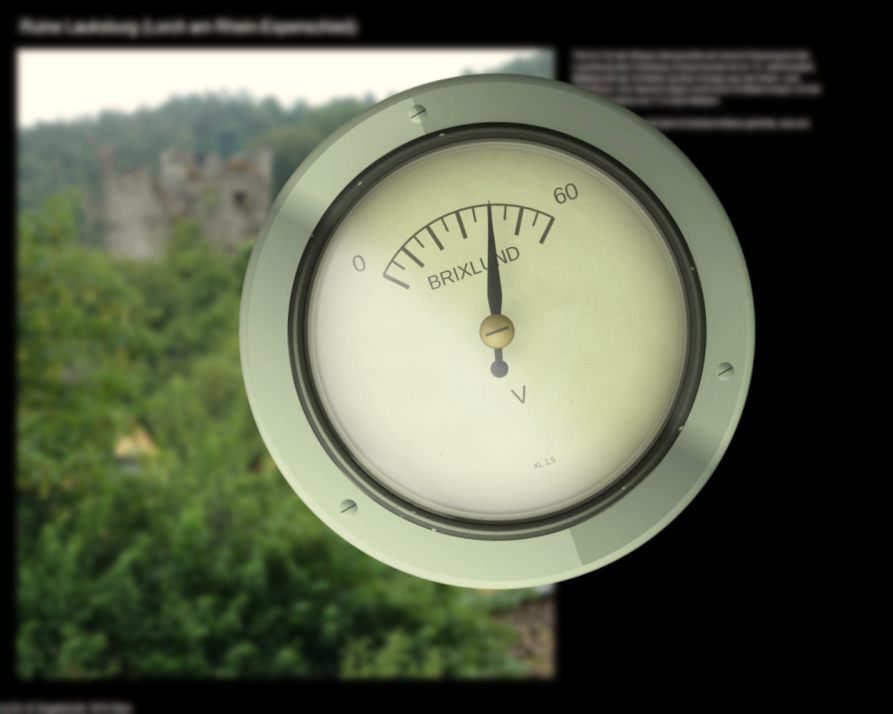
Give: 40 V
